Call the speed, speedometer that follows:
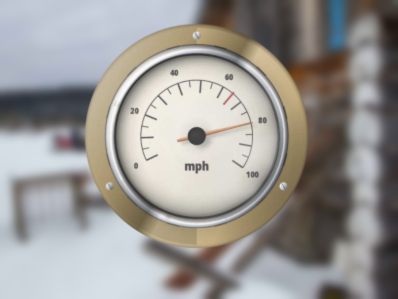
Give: 80 mph
